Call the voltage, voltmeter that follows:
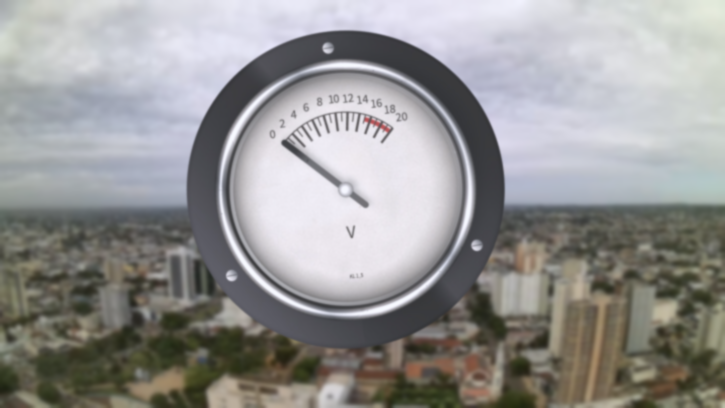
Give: 0 V
